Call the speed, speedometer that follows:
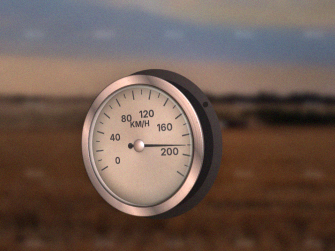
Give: 190 km/h
